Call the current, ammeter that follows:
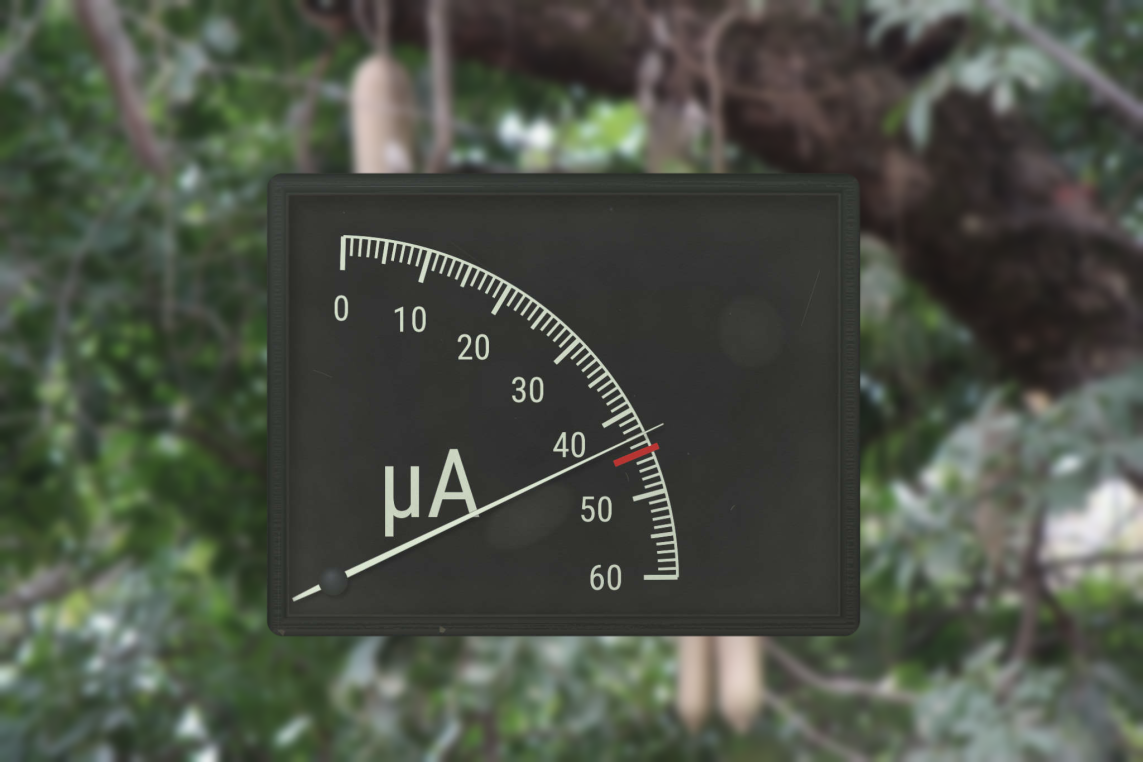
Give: 43 µA
